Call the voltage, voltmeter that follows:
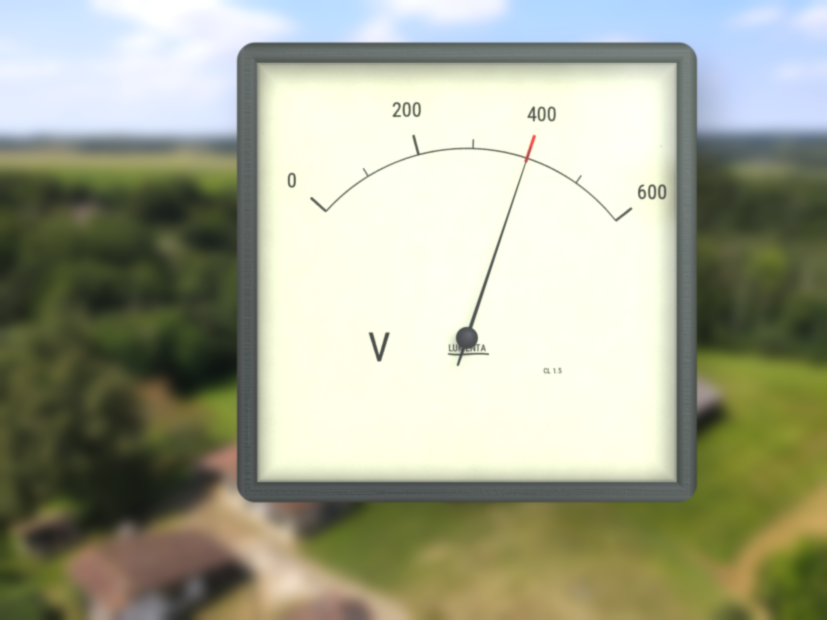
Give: 400 V
